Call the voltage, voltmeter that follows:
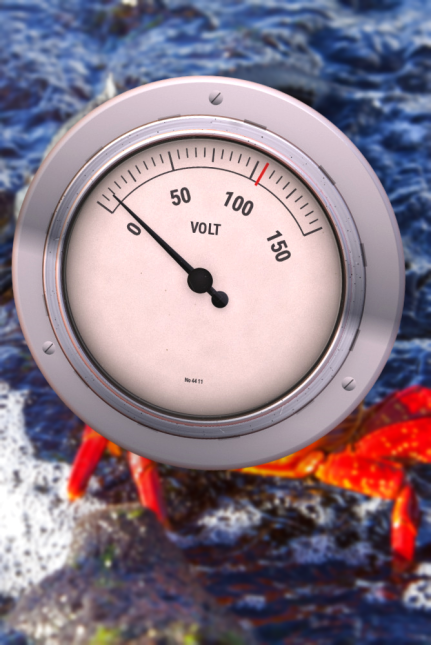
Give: 10 V
